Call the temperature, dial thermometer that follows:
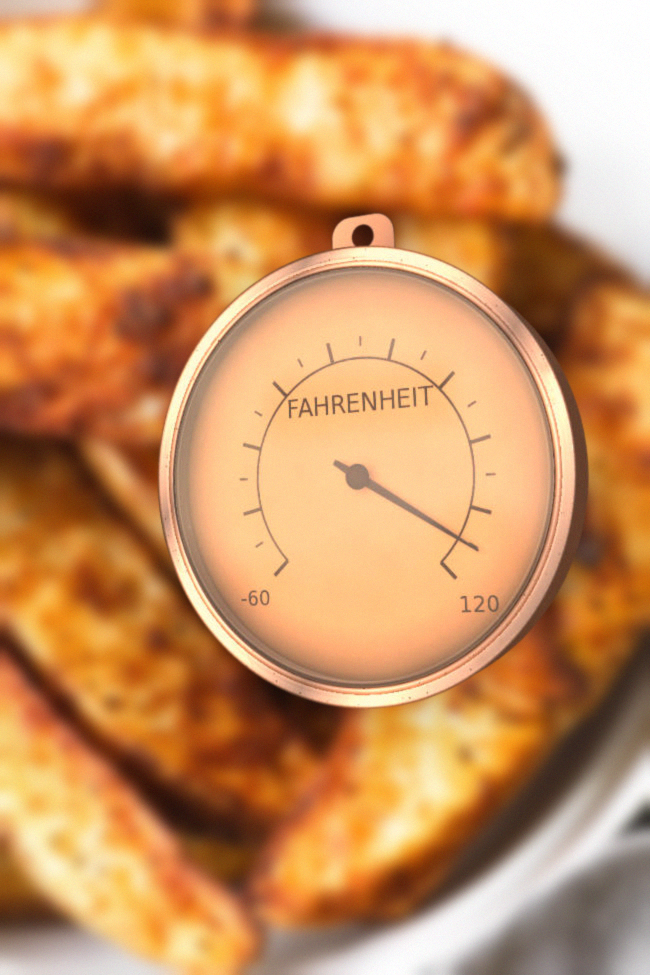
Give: 110 °F
